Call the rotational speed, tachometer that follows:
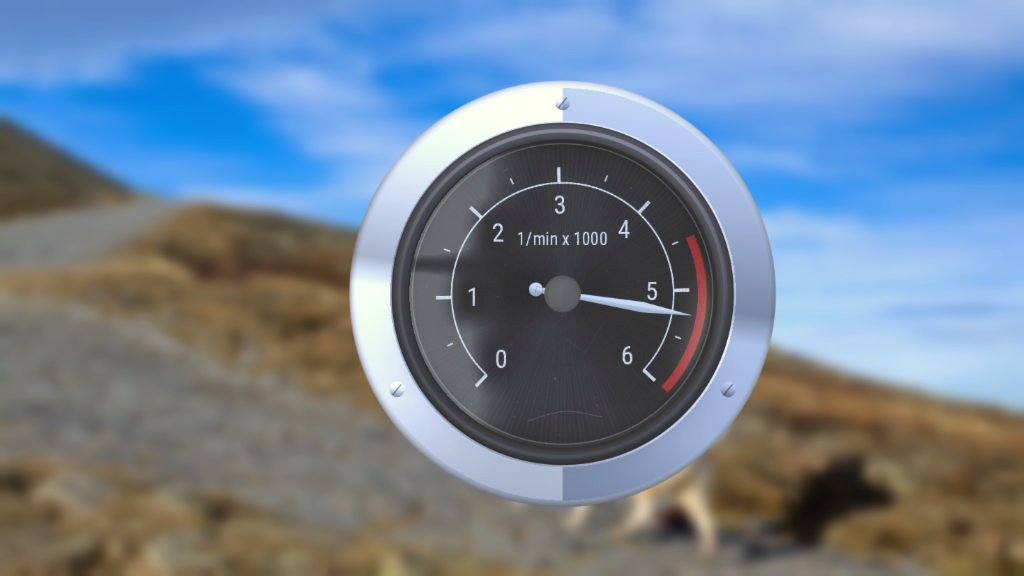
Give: 5250 rpm
